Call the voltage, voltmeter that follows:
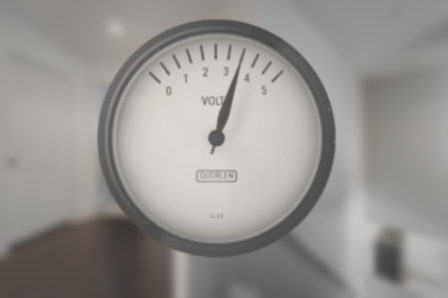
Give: 3.5 V
